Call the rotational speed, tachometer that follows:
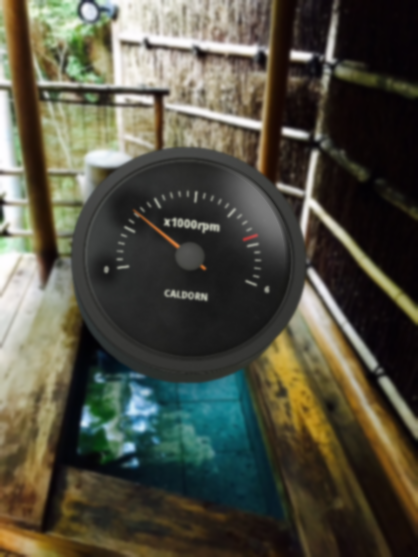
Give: 1400 rpm
